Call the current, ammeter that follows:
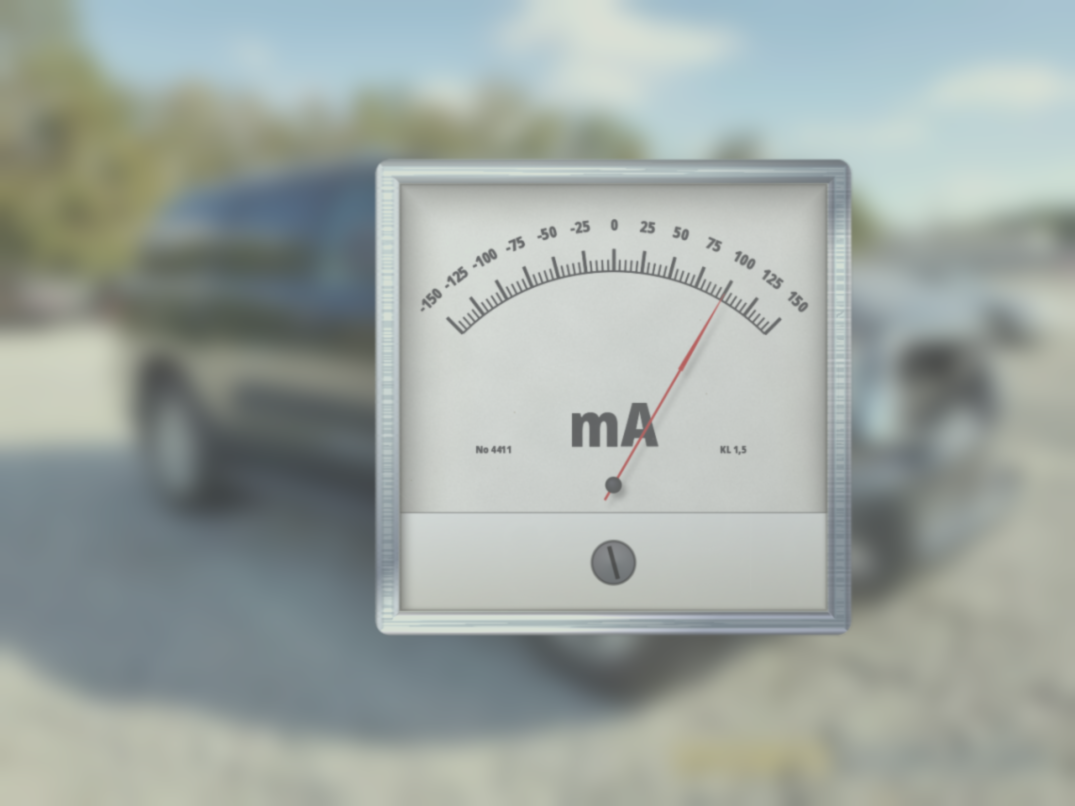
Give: 100 mA
